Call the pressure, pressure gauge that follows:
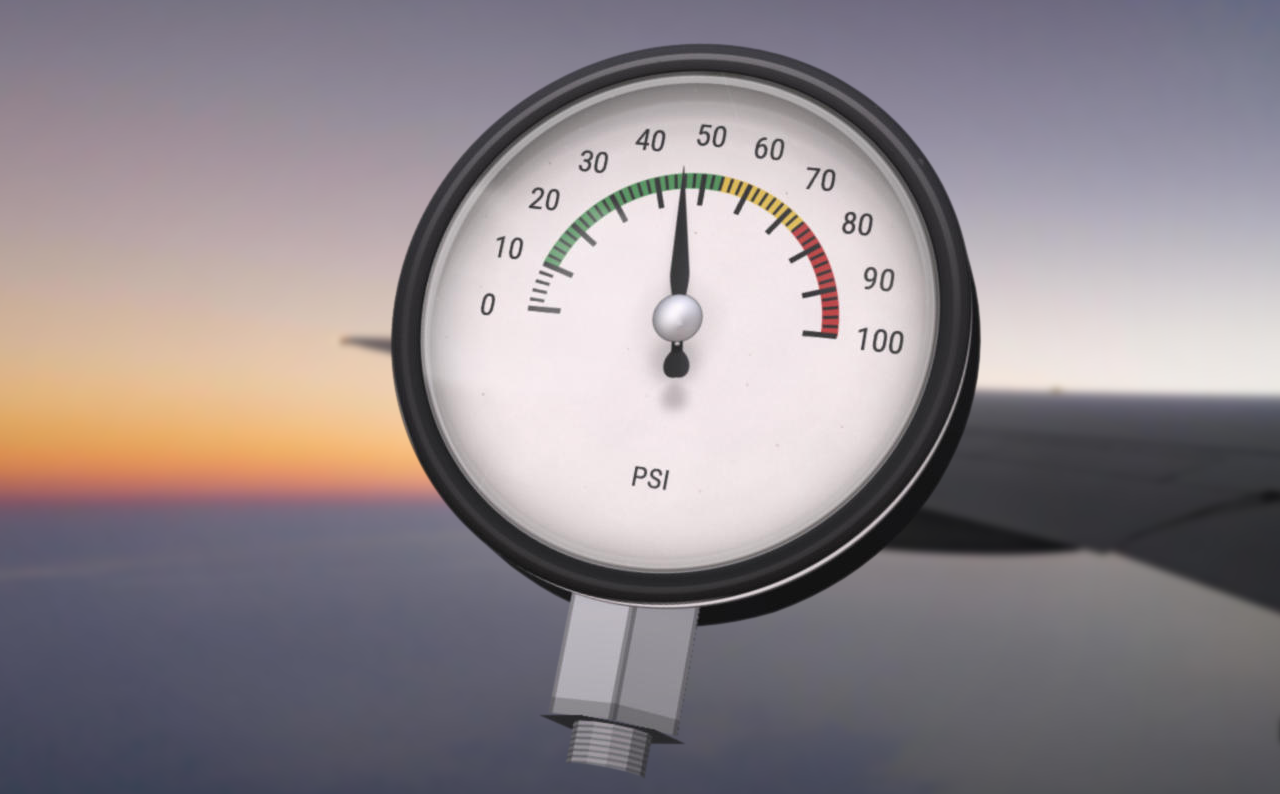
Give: 46 psi
